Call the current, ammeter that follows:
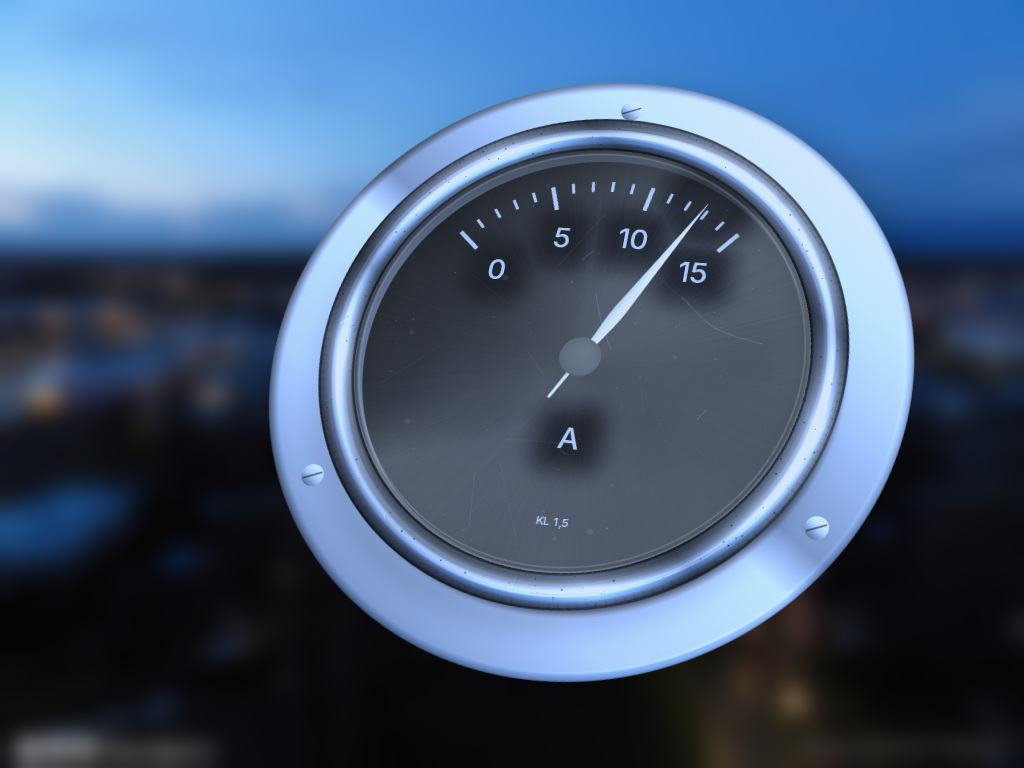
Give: 13 A
